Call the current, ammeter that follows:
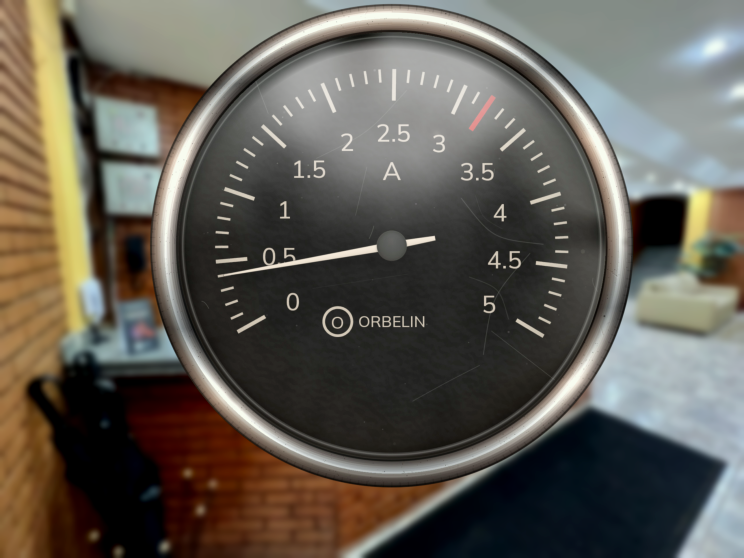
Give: 0.4 A
